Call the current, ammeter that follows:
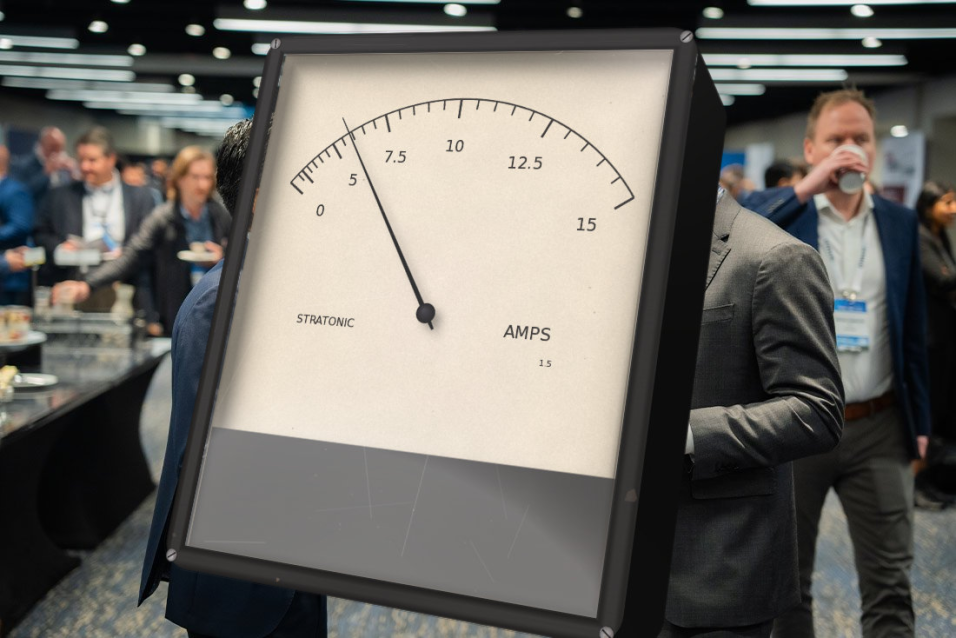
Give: 6 A
